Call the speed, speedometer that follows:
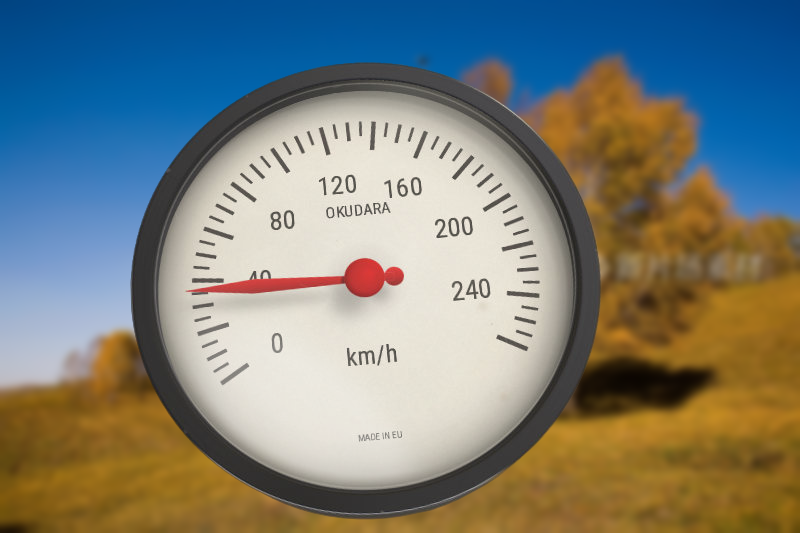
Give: 35 km/h
